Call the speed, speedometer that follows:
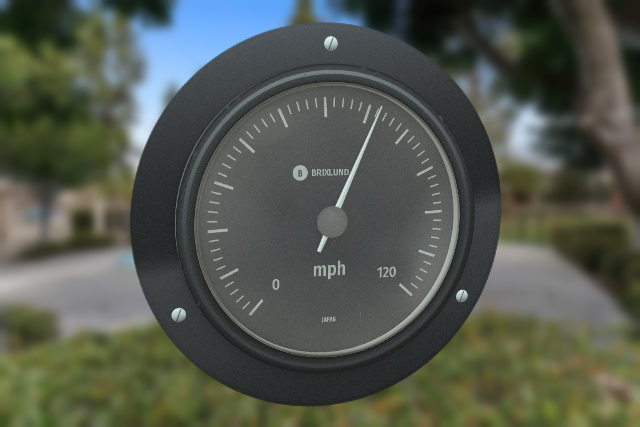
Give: 72 mph
